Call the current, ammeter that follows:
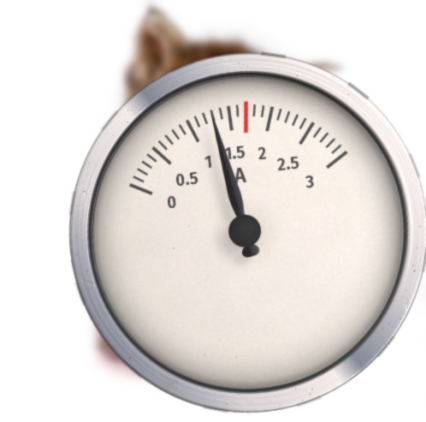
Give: 1.3 A
